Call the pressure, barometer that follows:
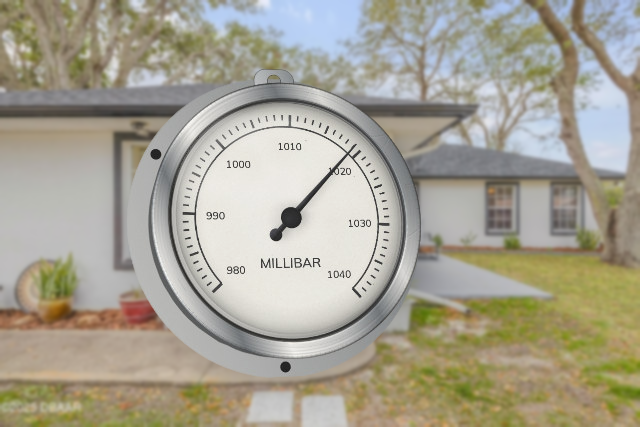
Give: 1019 mbar
